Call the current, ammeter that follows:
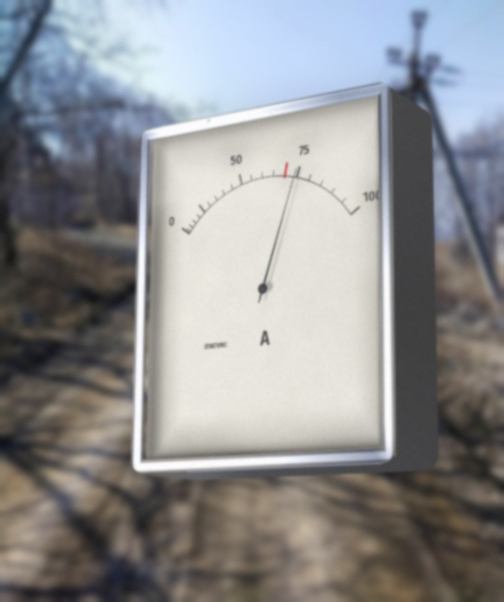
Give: 75 A
